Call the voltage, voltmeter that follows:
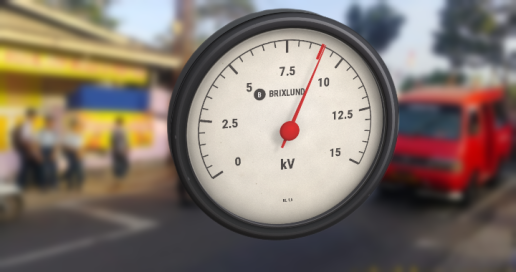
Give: 9 kV
